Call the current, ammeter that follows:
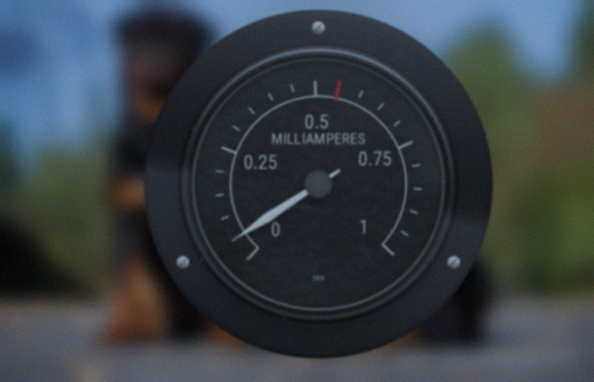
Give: 0.05 mA
